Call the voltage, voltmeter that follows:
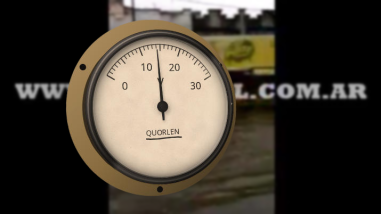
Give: 14 V
